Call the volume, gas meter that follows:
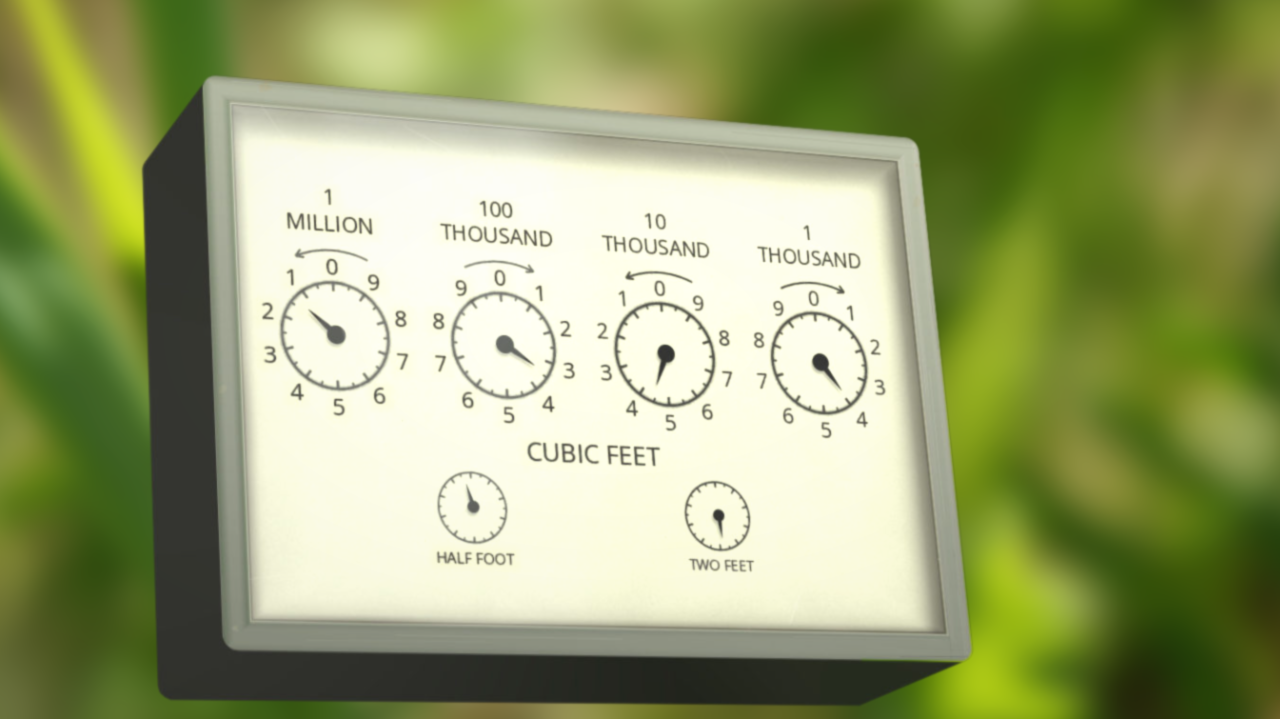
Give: 134400 ft³
